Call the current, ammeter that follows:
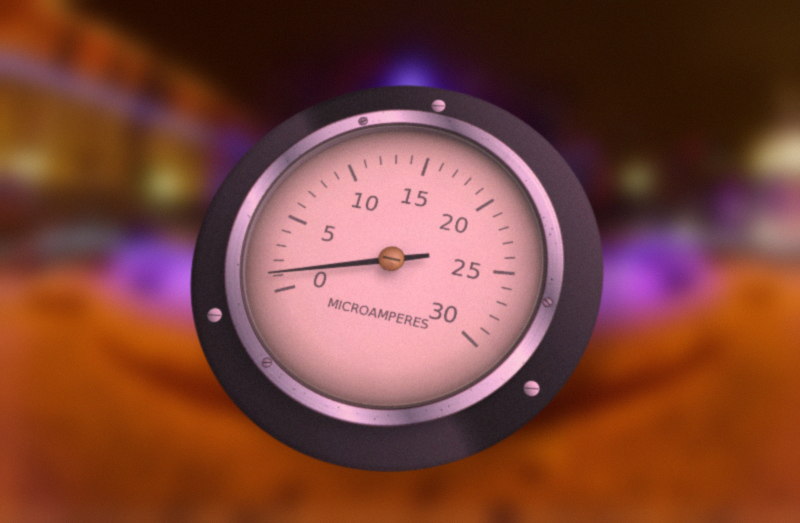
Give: 1 µA
